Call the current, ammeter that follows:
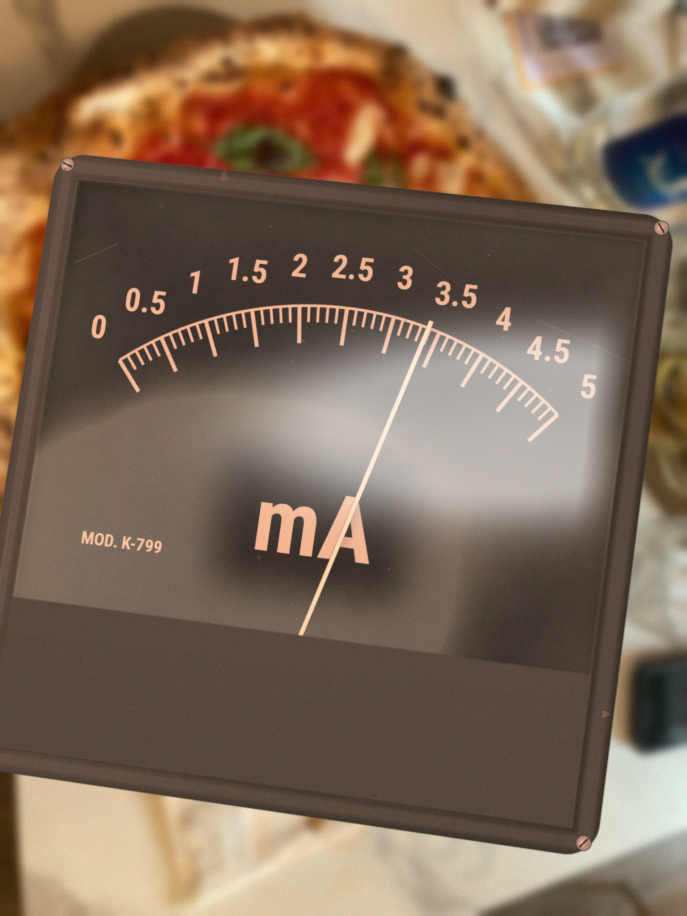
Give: 3.4 mA
